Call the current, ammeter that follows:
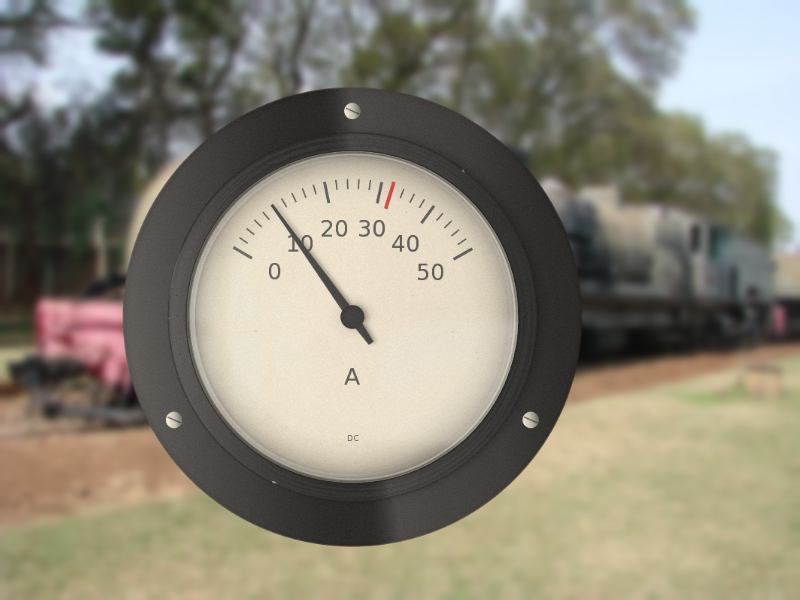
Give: 10 A
